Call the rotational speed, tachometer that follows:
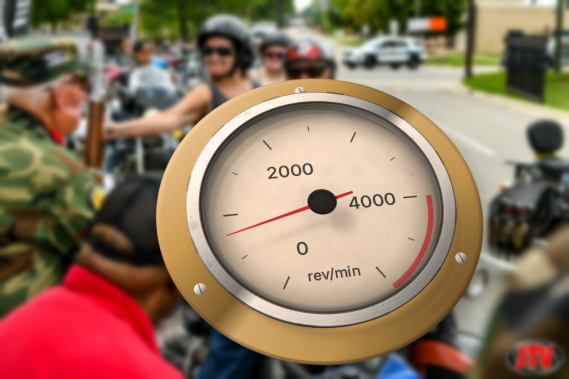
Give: 750 rpm
